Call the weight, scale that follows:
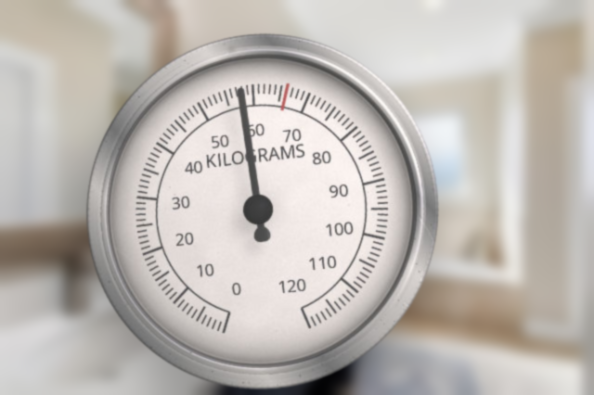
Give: 58 kg
